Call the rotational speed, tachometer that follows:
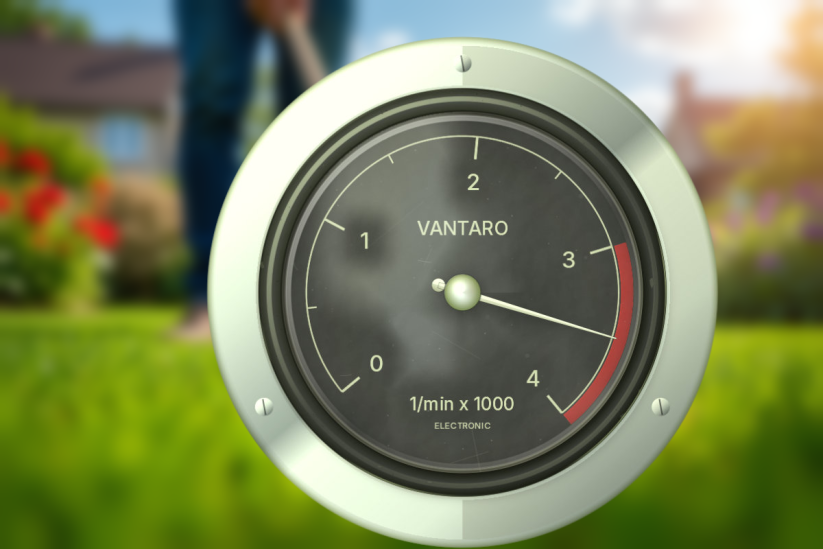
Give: 3500 rpm
